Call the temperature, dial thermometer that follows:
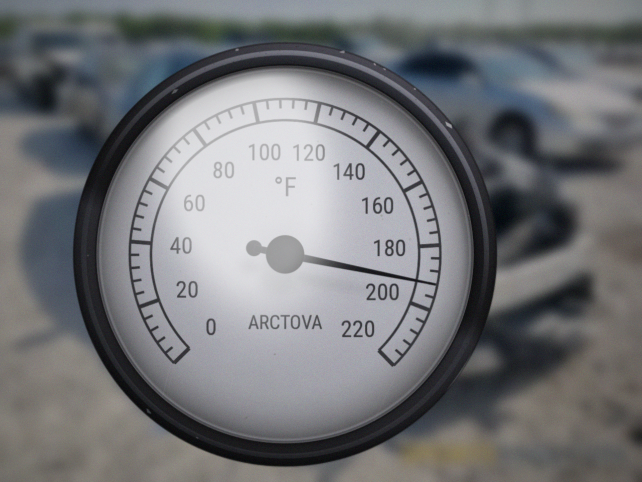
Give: 192 °F
